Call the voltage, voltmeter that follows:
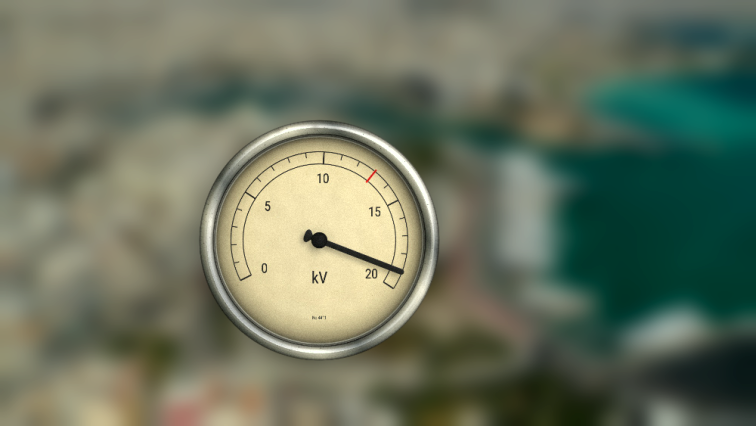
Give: 19 kV
